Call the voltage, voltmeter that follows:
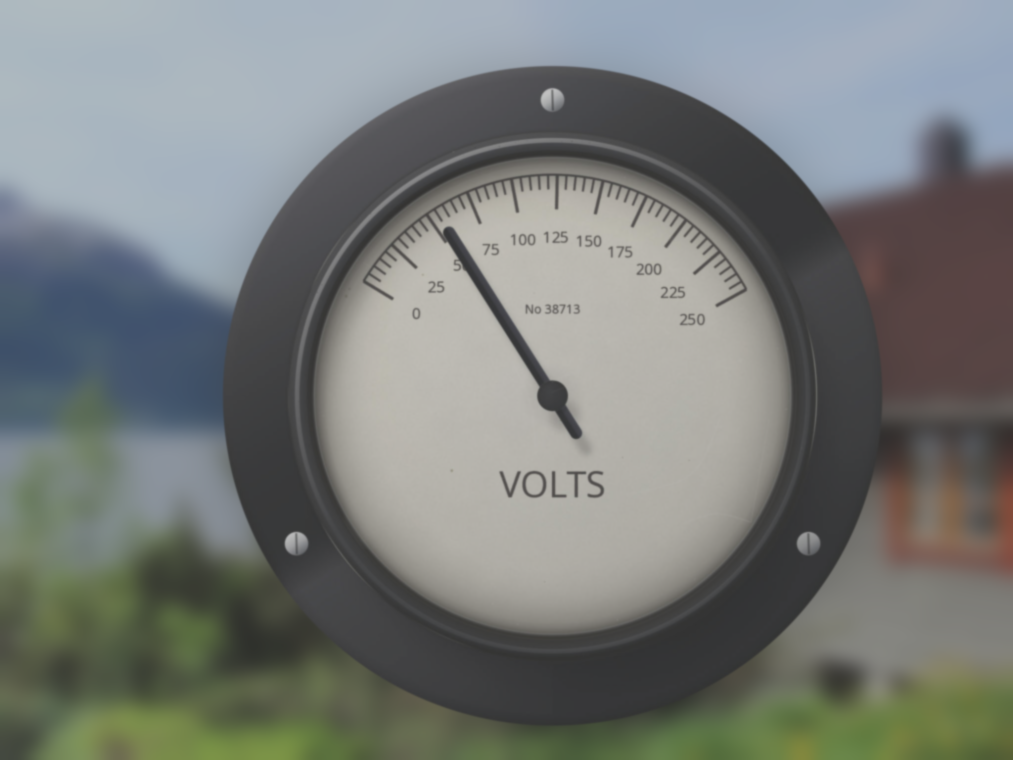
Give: 55 V
